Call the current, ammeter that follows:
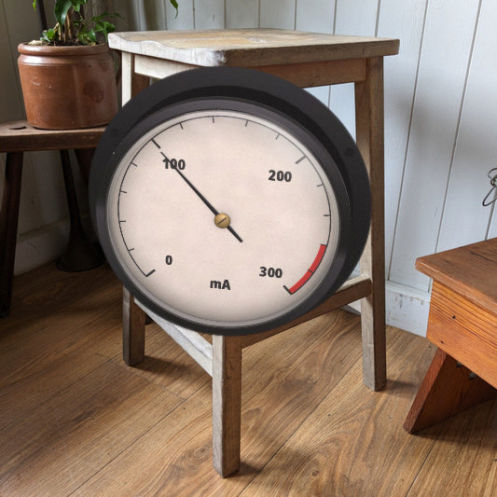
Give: 100 mA
